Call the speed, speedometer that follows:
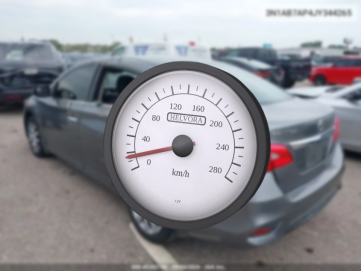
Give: 15 km/h
